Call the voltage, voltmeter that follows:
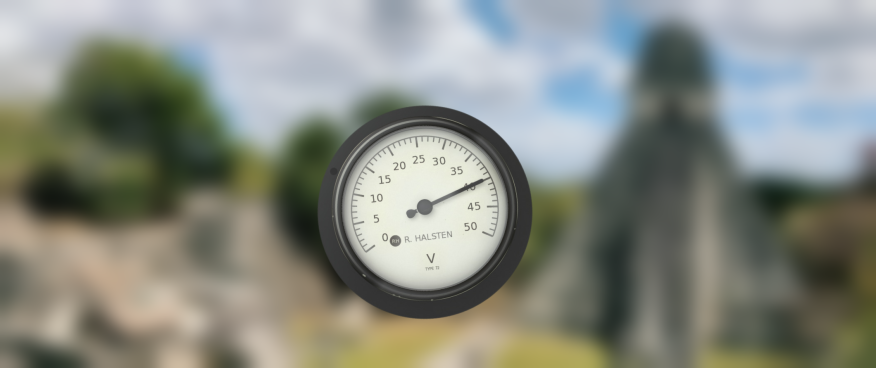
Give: 40 V
